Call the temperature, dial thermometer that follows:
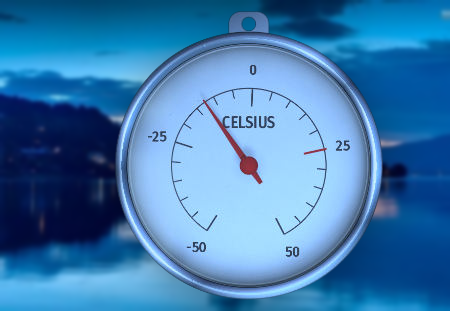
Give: -12.5 °C
